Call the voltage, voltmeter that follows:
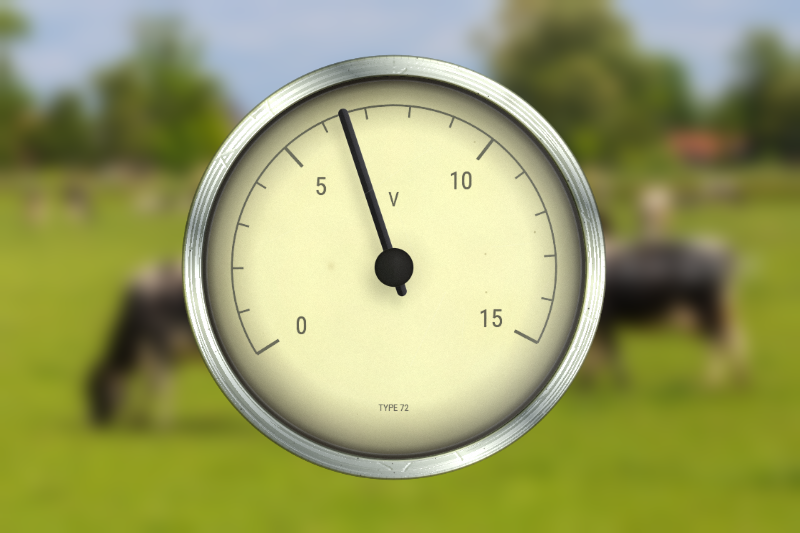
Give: 6.5 V
